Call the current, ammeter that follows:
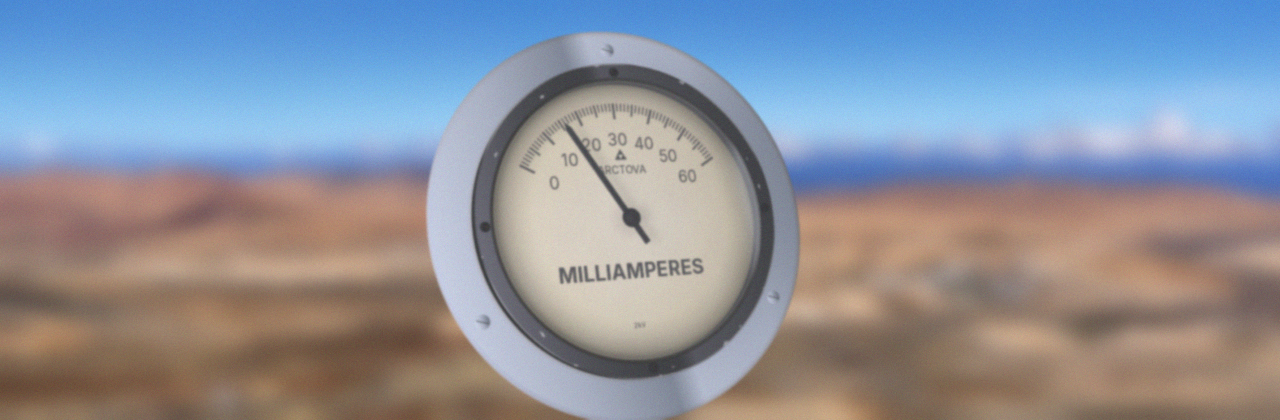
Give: 15 mA
